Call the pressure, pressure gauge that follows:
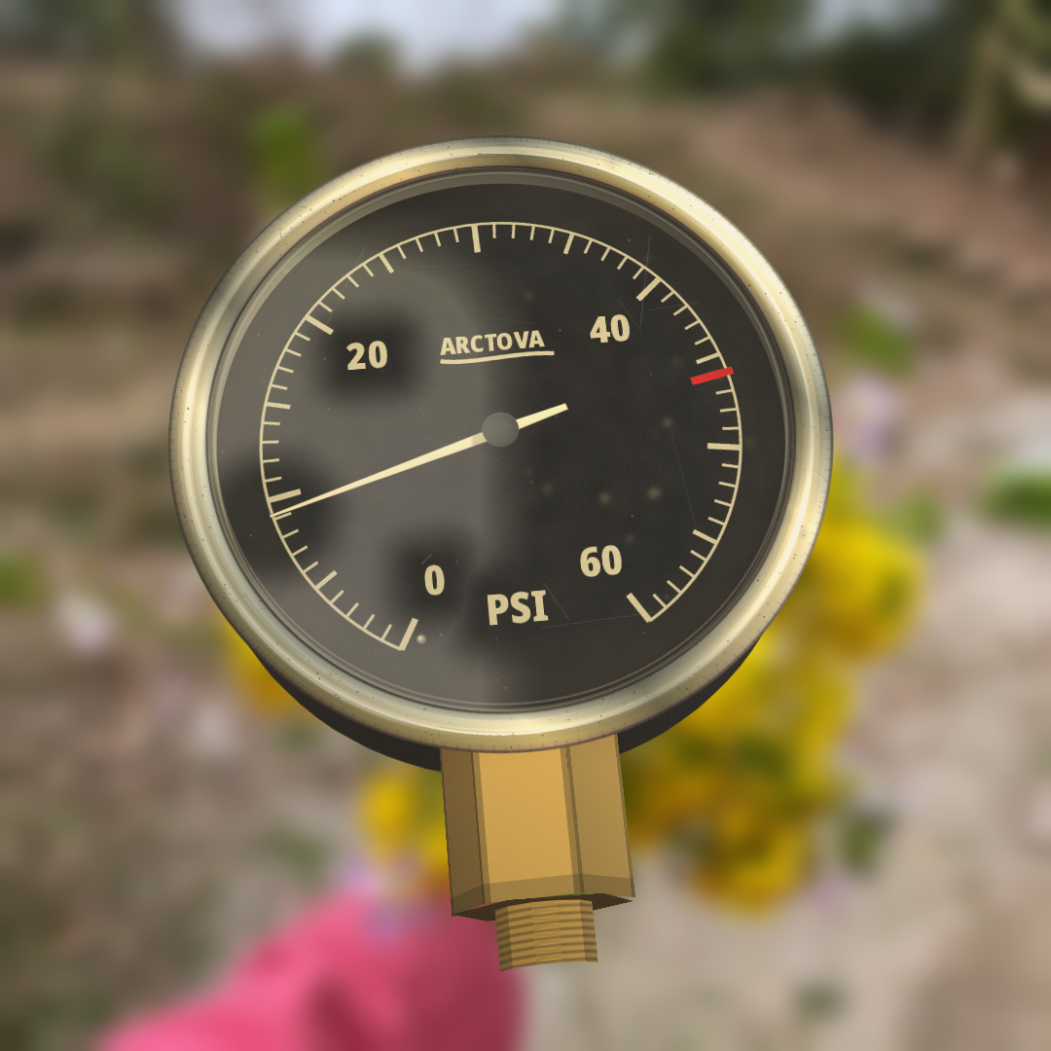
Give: 9 psi
